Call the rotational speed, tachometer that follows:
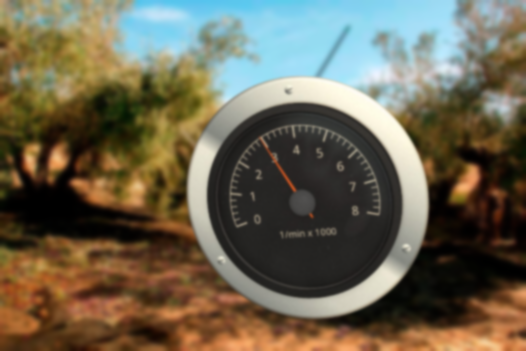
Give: 3000 rpm
